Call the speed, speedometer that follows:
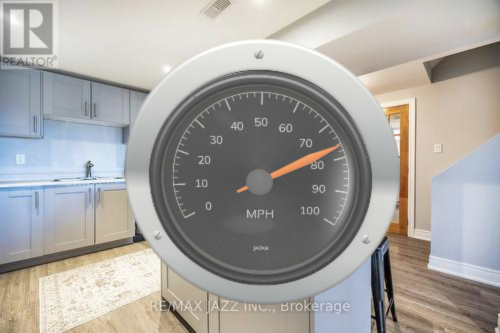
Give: 76 mph
